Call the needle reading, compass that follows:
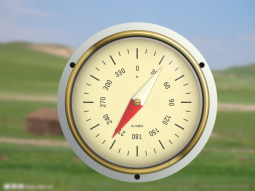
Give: 215 °
